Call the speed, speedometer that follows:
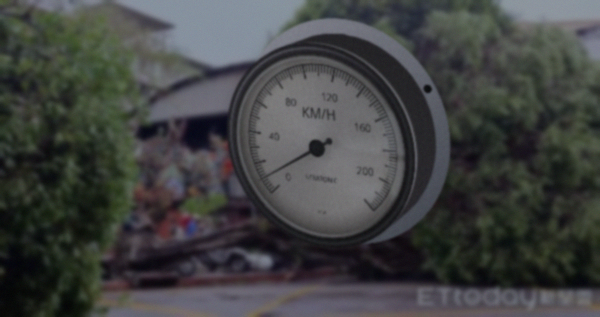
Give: 10 km/h
